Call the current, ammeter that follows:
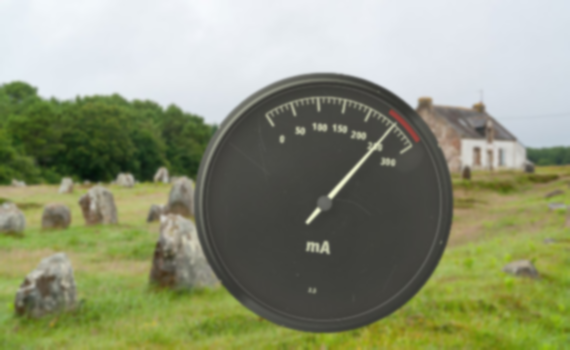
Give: 250 mA
